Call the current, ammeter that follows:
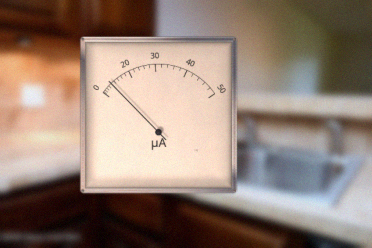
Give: 10 µA
